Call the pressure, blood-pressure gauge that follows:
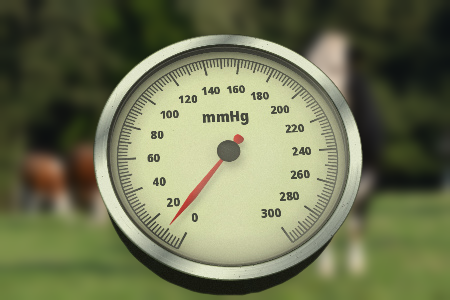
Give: 10 mmHg
